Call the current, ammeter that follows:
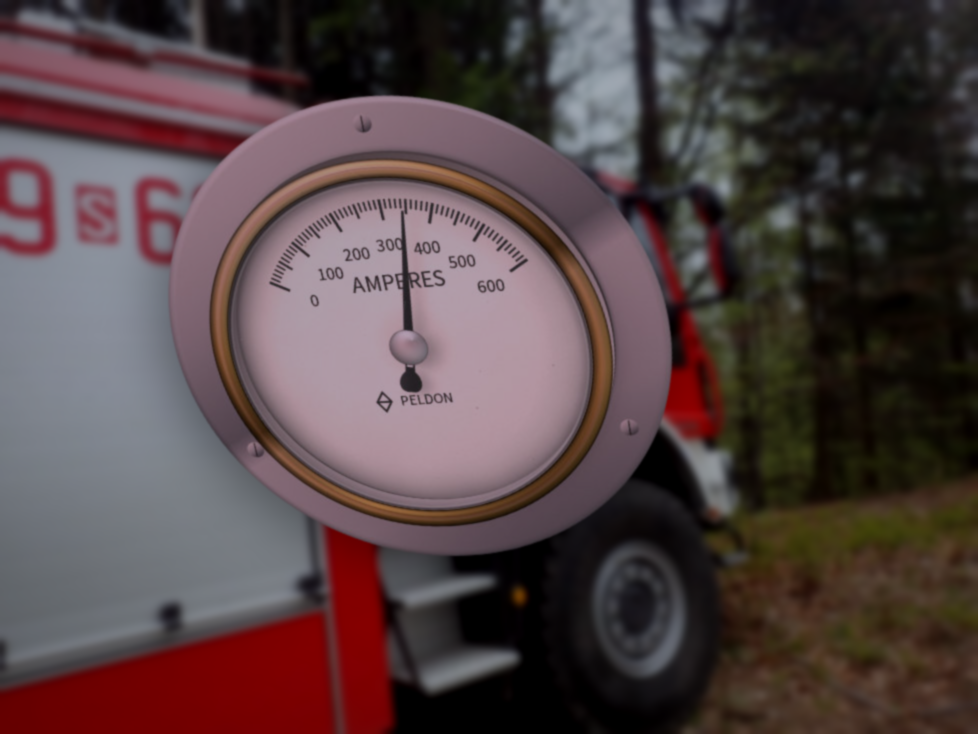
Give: 350 A
